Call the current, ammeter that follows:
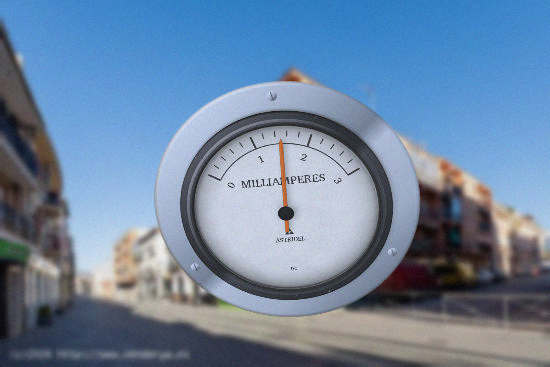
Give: 1.5 mA
